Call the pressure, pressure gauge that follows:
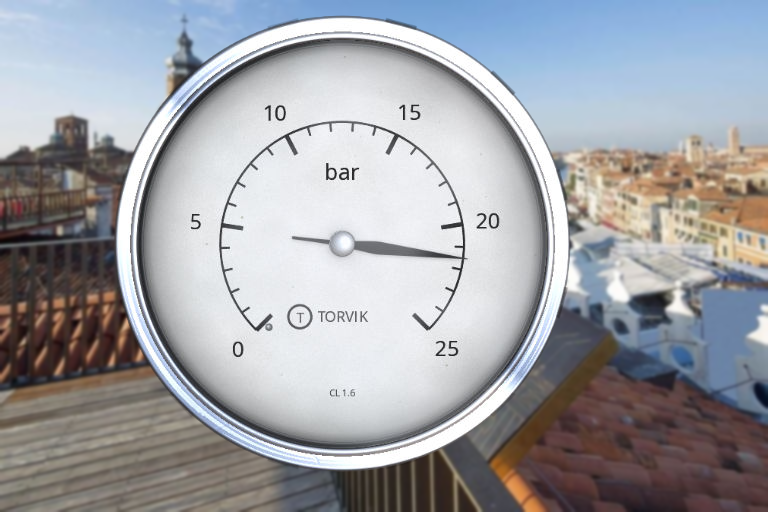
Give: 21.5 bar
